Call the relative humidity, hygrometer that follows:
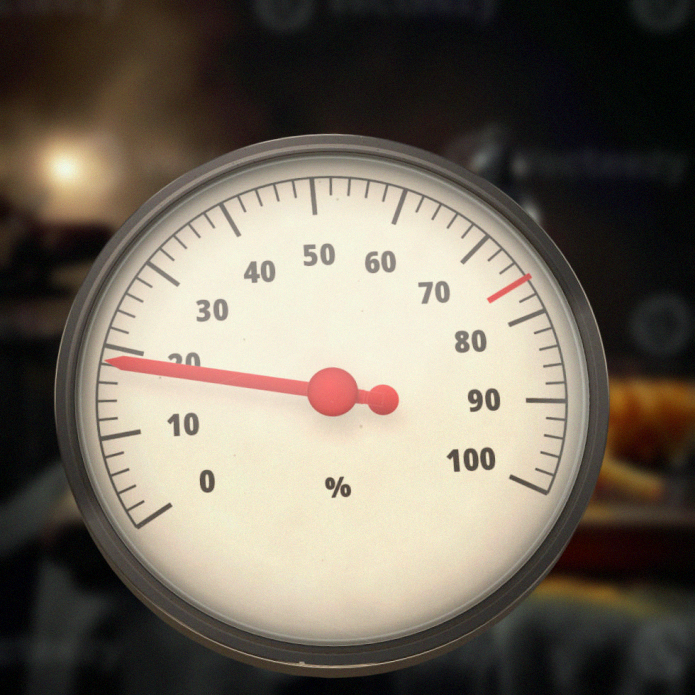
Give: 18 %
